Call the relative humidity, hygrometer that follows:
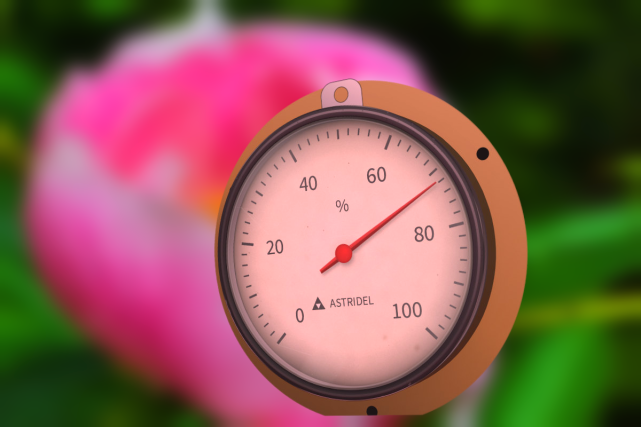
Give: 72 %
